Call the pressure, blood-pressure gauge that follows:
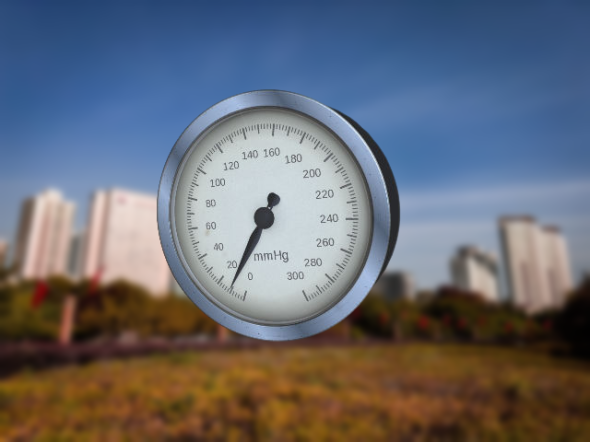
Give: 10 mmHg
